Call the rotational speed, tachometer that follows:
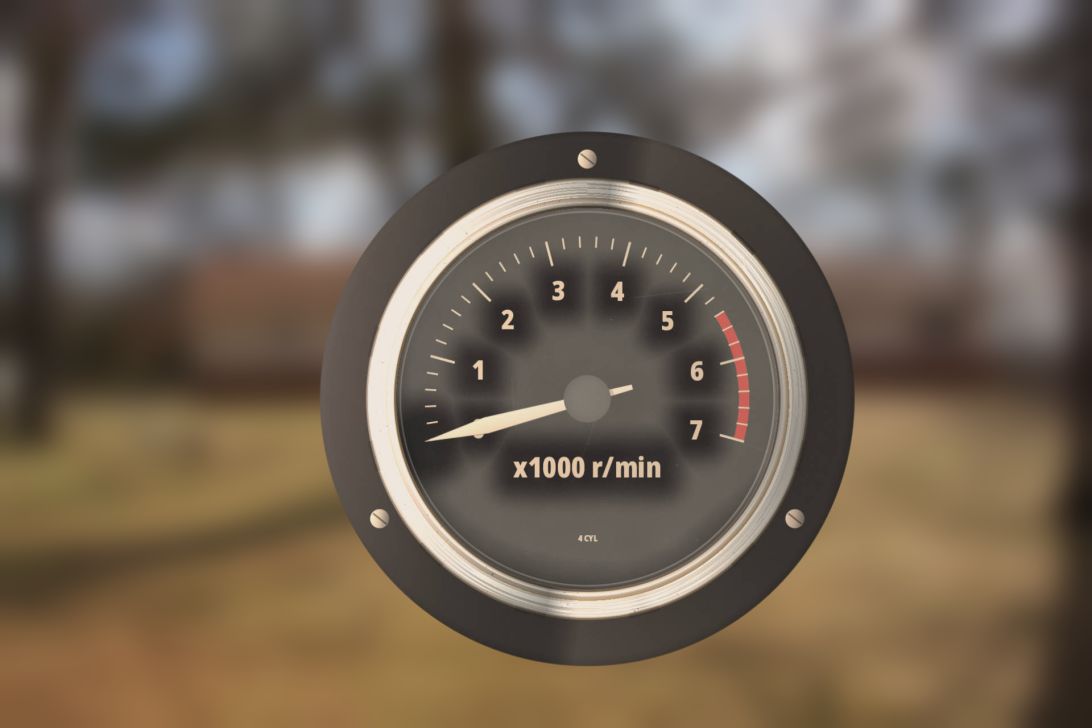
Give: 0 rpm
